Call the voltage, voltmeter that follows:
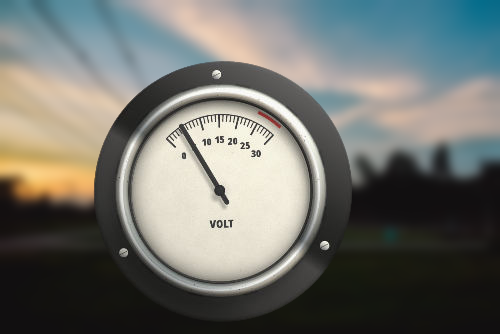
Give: 5 V
